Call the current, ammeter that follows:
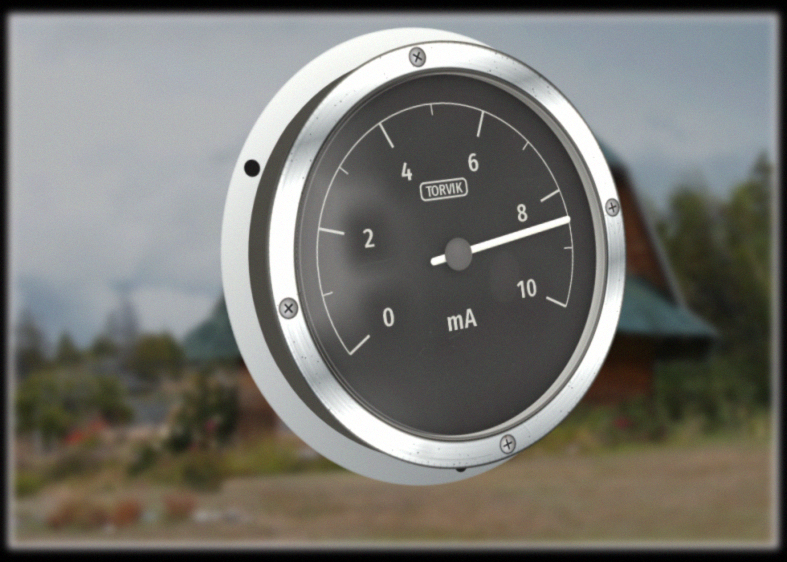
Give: 8.5 mA
